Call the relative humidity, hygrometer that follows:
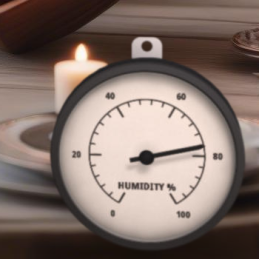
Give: 76 %
